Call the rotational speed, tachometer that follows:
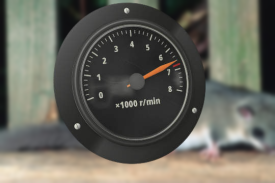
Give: 6600 rpm
